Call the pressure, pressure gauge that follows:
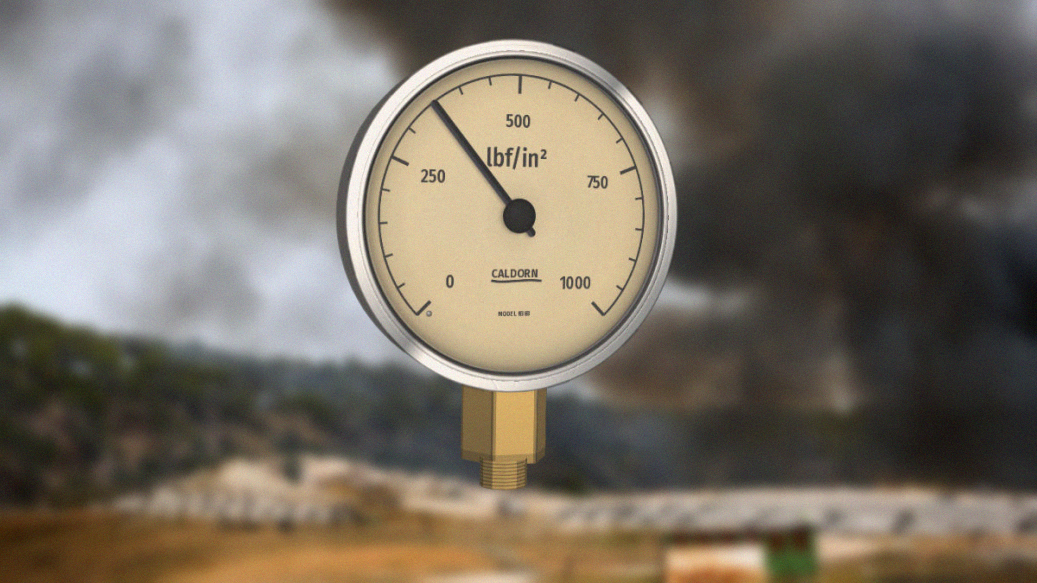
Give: 350 psi
